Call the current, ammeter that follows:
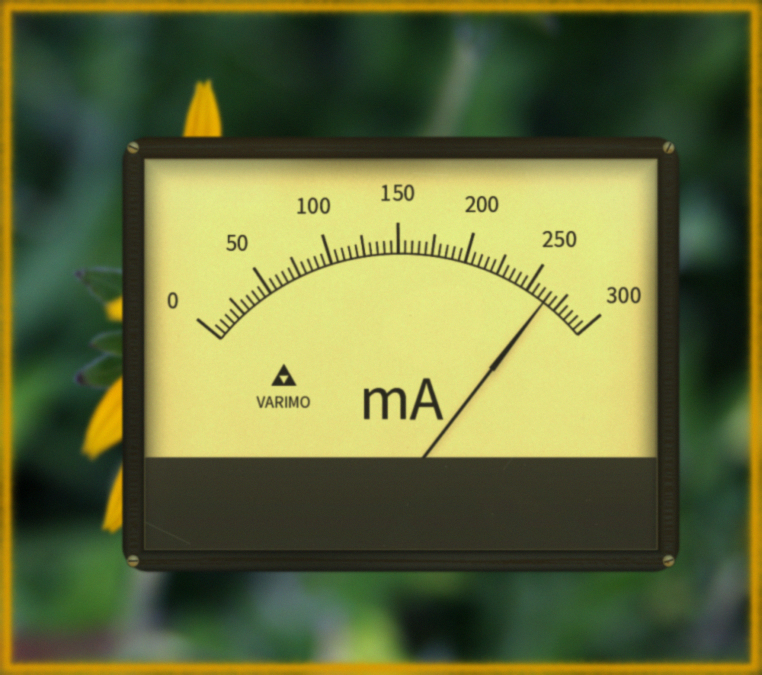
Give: 265 mA
